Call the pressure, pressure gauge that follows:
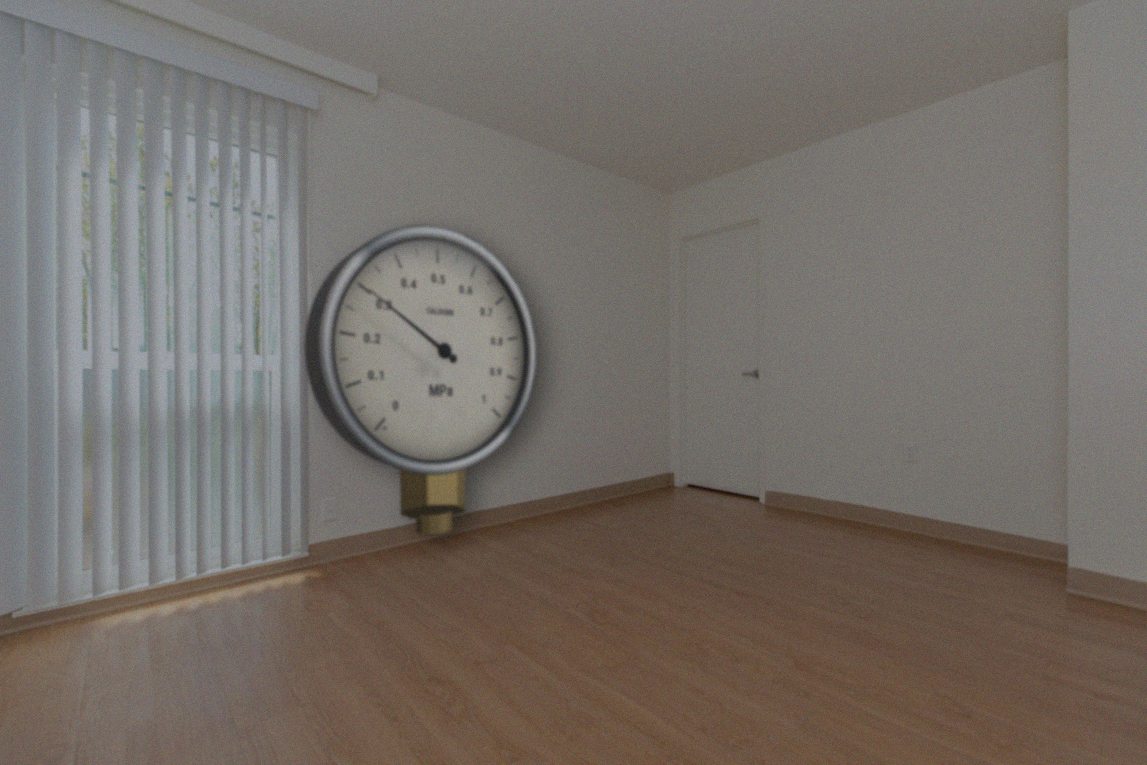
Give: 0.3 MPa
